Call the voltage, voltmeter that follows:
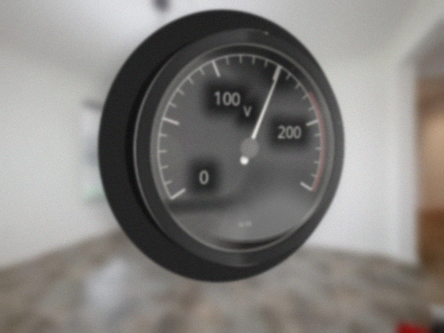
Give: 150 V
